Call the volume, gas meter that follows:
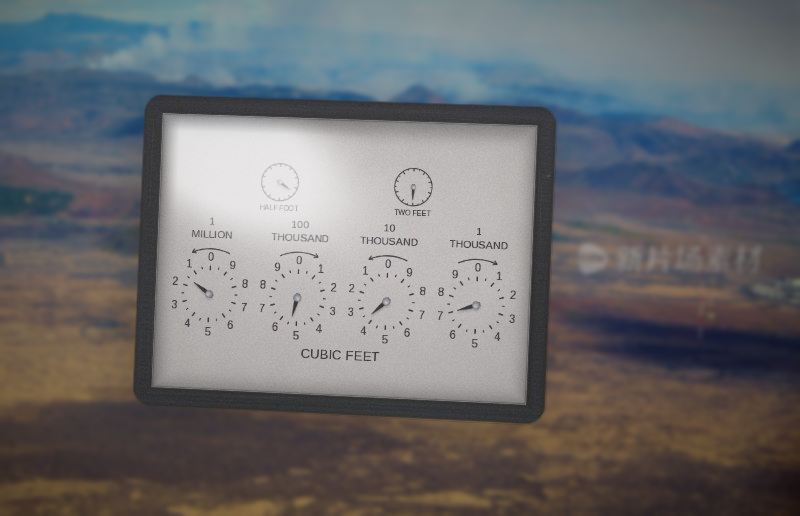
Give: 153700 ft³
